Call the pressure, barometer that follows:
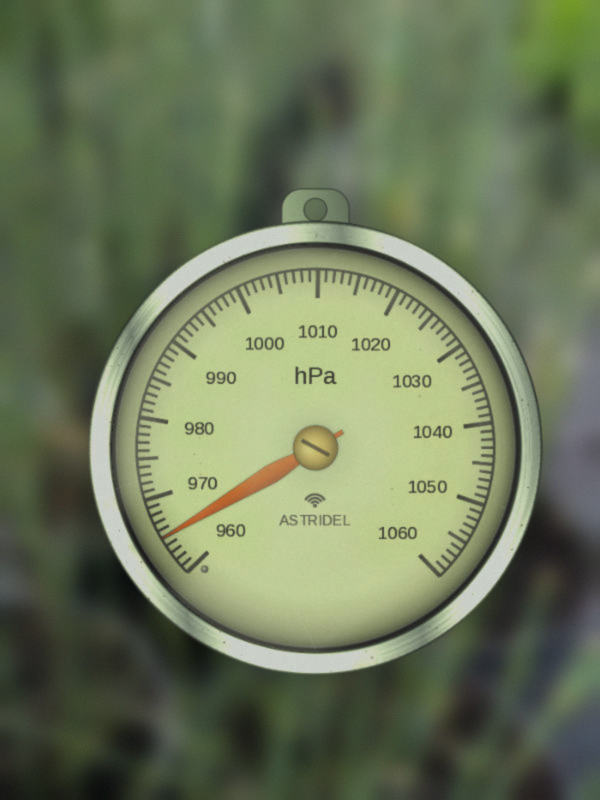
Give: 965 hPa
